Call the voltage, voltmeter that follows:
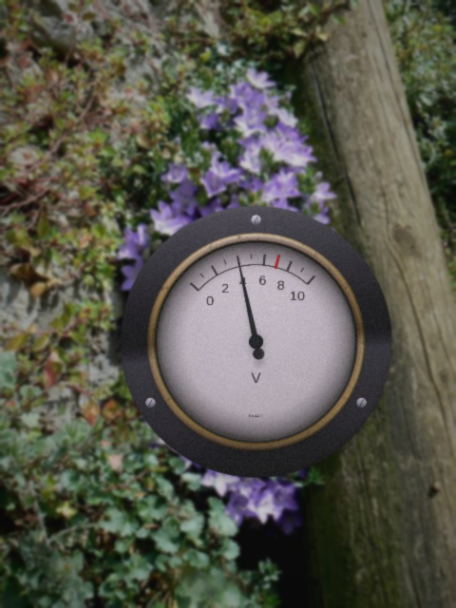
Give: 4 V
